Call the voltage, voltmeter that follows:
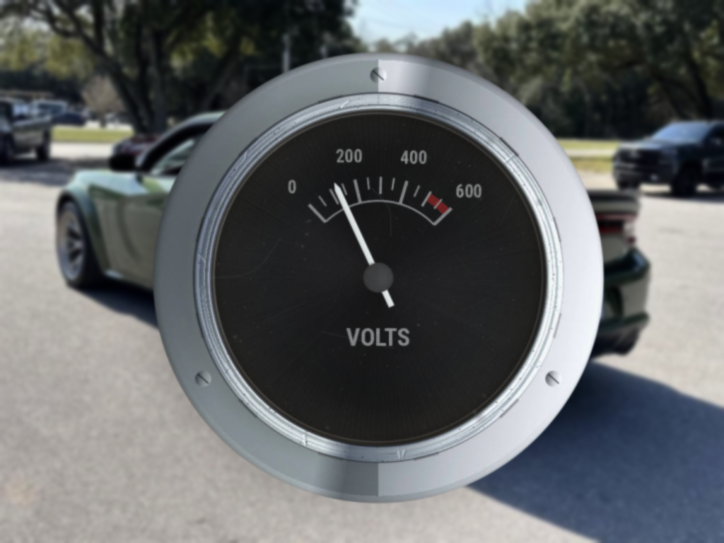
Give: 125 V
